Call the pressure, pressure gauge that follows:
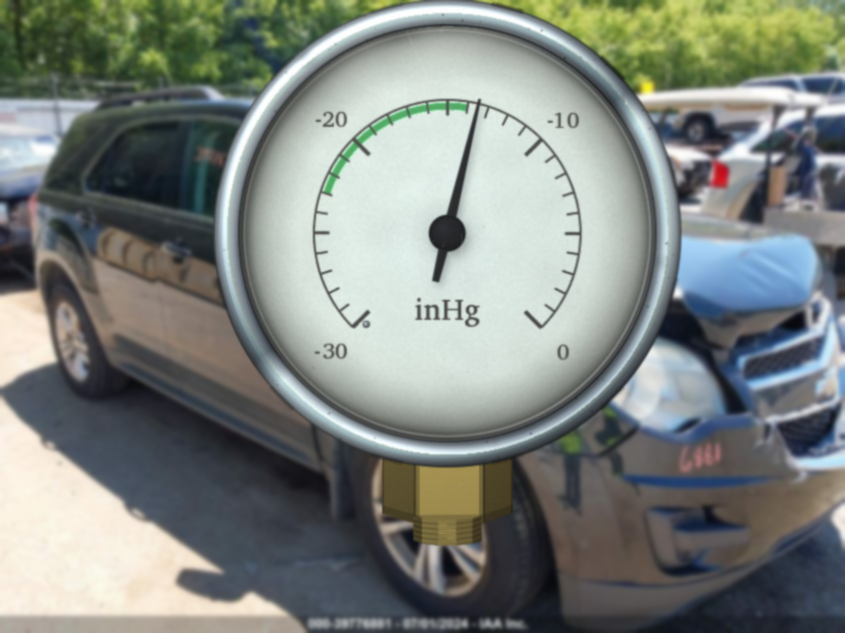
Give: -13.5 inHg
